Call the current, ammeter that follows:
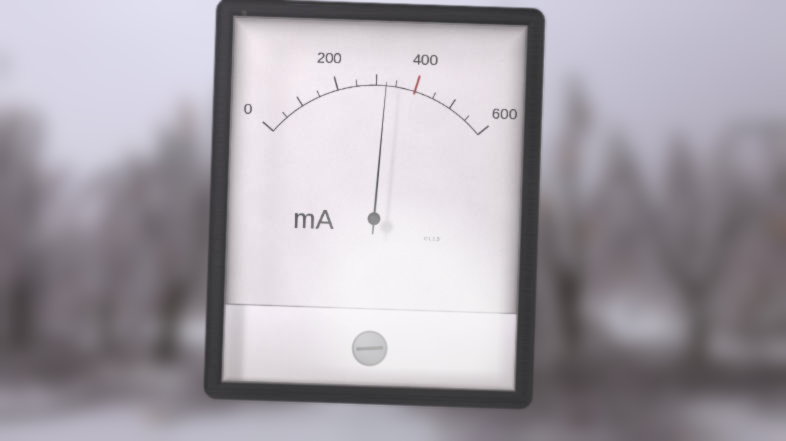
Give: 325 mA
